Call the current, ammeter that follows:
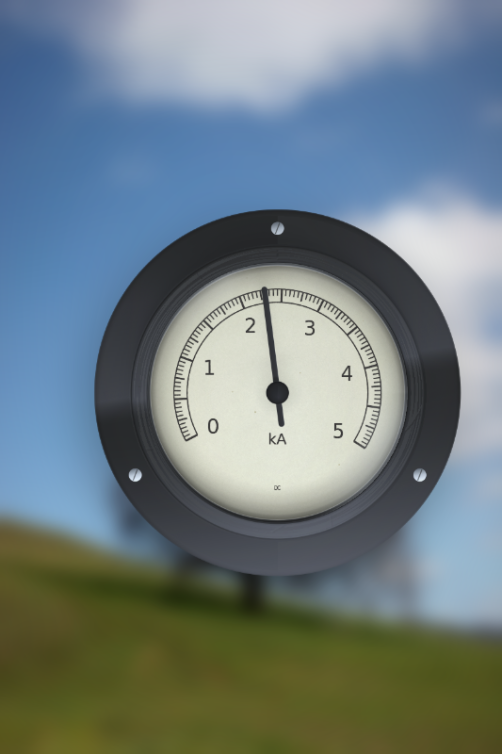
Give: 2.3 kA
